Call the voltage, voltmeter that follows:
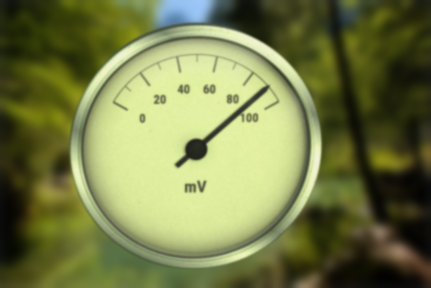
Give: 90 mV
